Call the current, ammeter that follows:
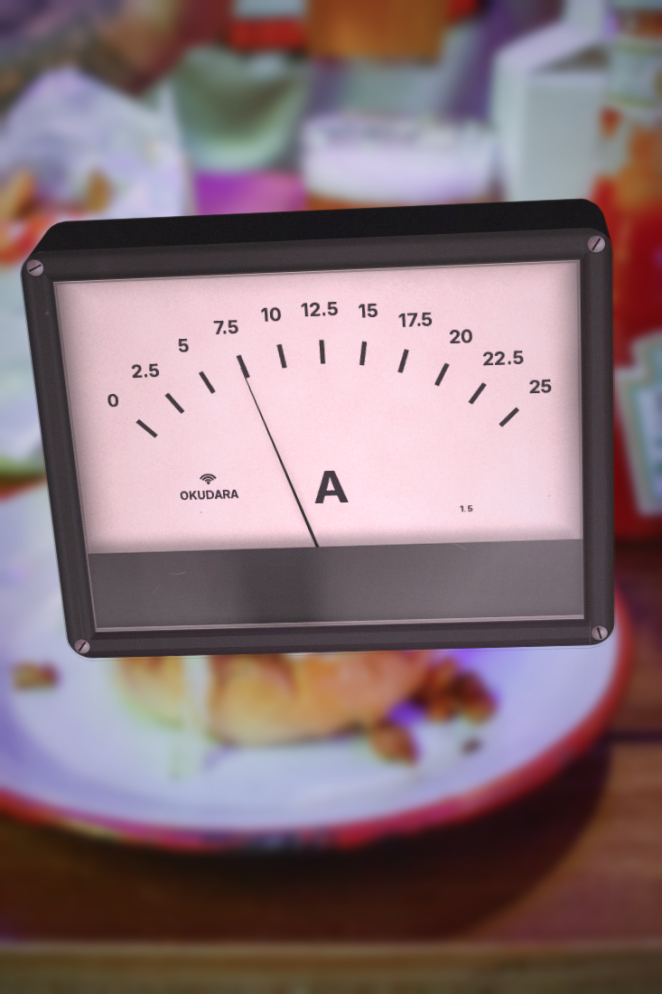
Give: 7.5 A
